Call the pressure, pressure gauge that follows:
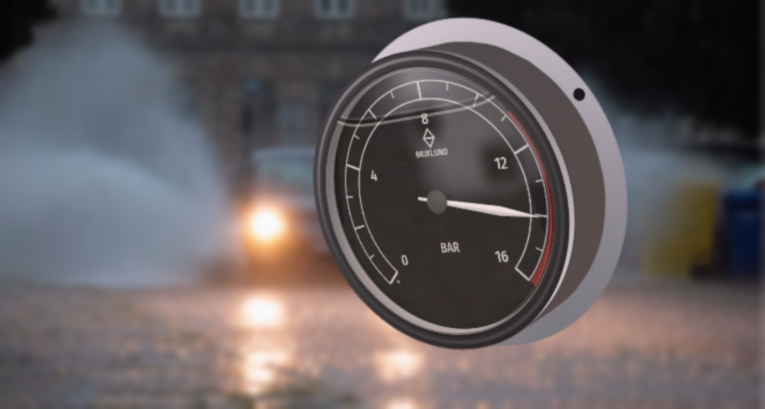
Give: 14 bar
